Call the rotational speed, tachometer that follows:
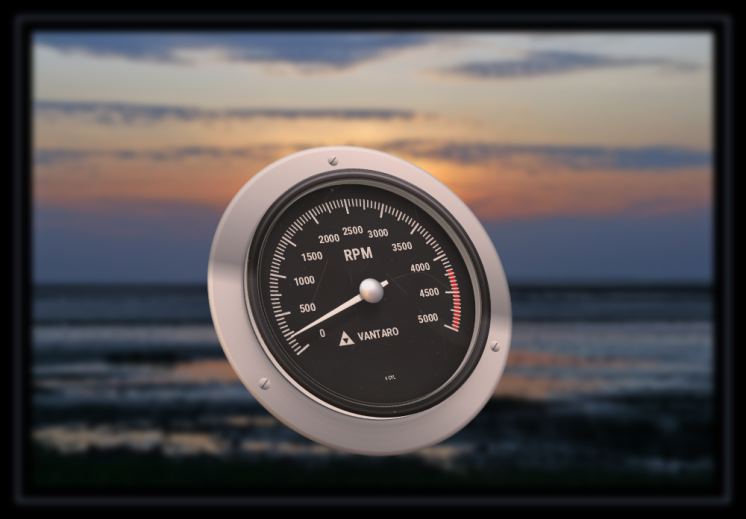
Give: 200 rpm
